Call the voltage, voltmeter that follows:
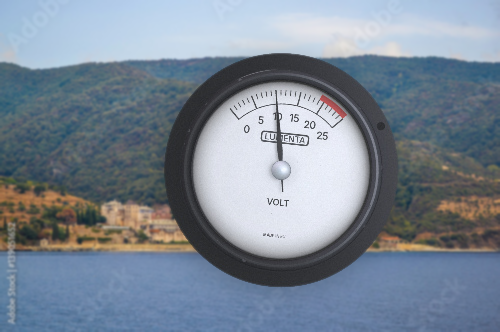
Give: 10 V
